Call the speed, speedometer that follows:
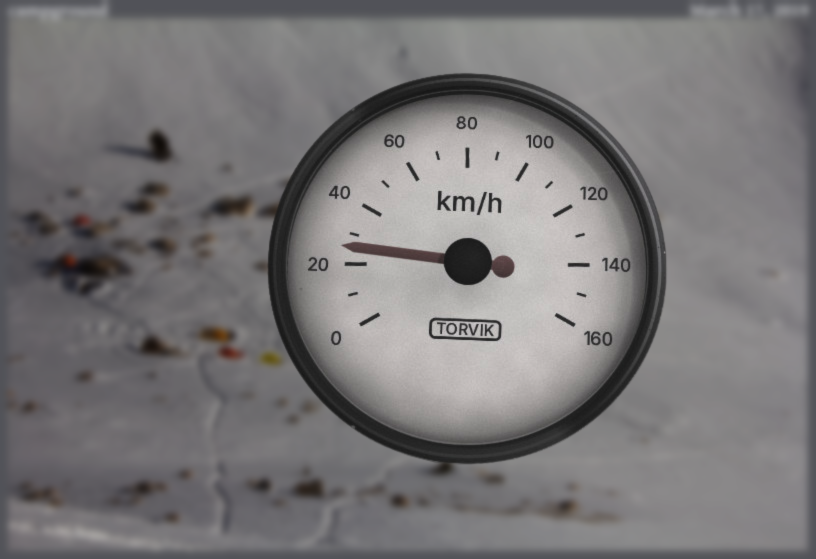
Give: 25 km/h
